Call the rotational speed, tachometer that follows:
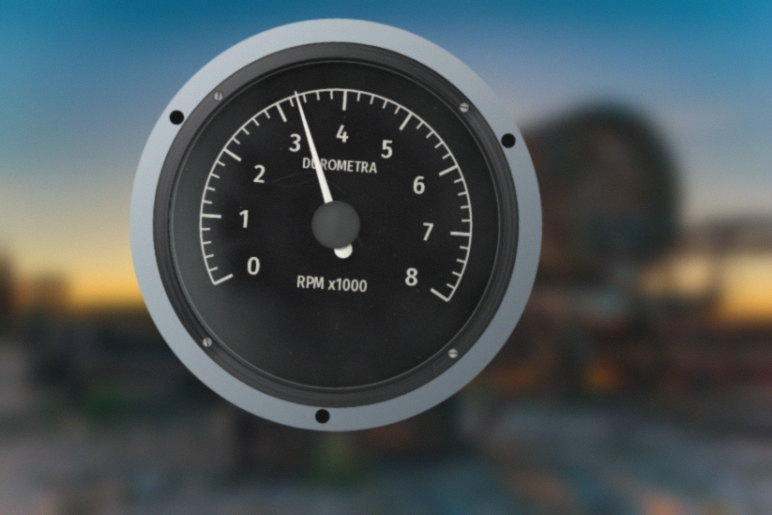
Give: 3300 rpm
